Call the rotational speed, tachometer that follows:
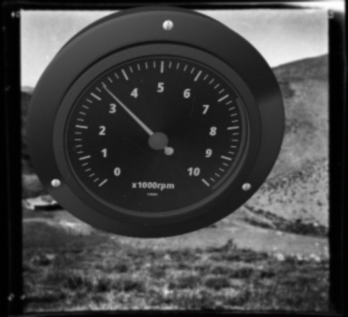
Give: 3400 rpm
